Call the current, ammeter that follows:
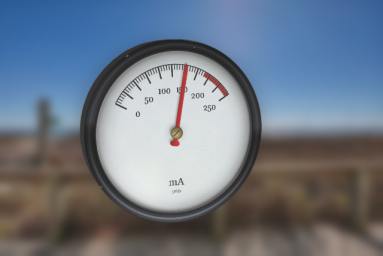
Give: 150 mA
